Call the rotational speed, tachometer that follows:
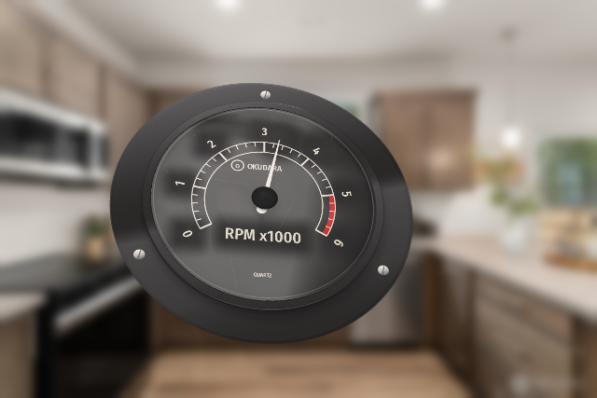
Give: 3300 rpm
